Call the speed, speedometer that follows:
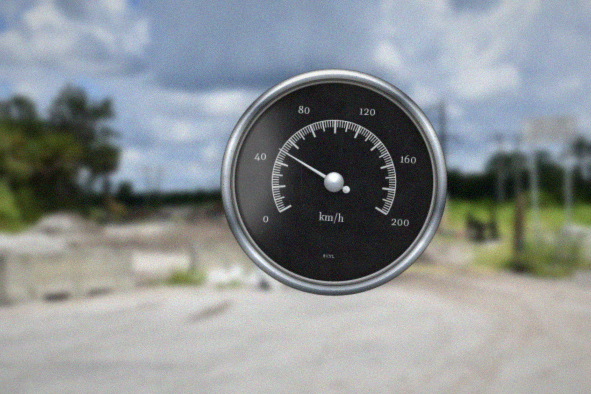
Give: 50 km/h
